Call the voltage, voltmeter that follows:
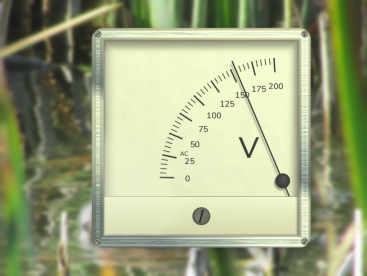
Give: 155 V
